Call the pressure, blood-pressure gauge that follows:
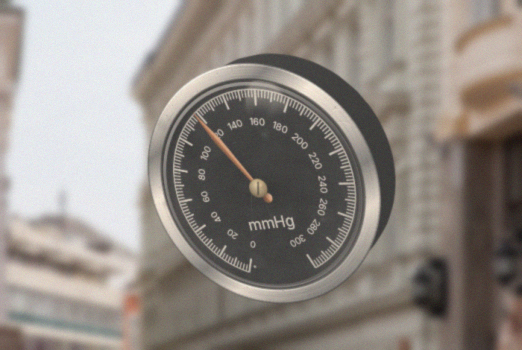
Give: 120 mmHg
